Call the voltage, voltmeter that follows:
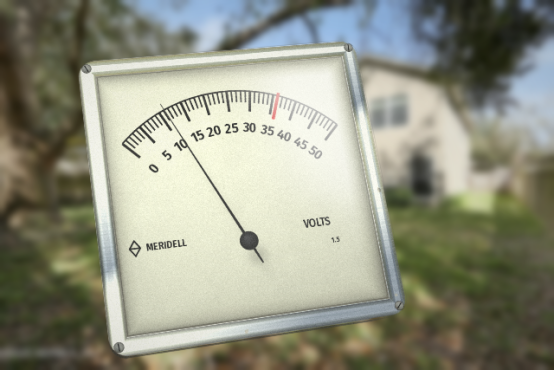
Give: 11 V
